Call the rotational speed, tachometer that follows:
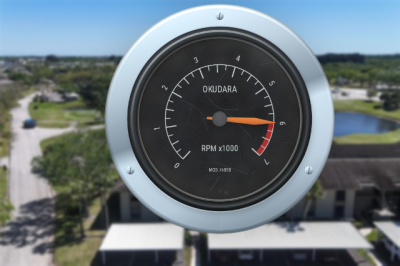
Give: 6000 rpm
